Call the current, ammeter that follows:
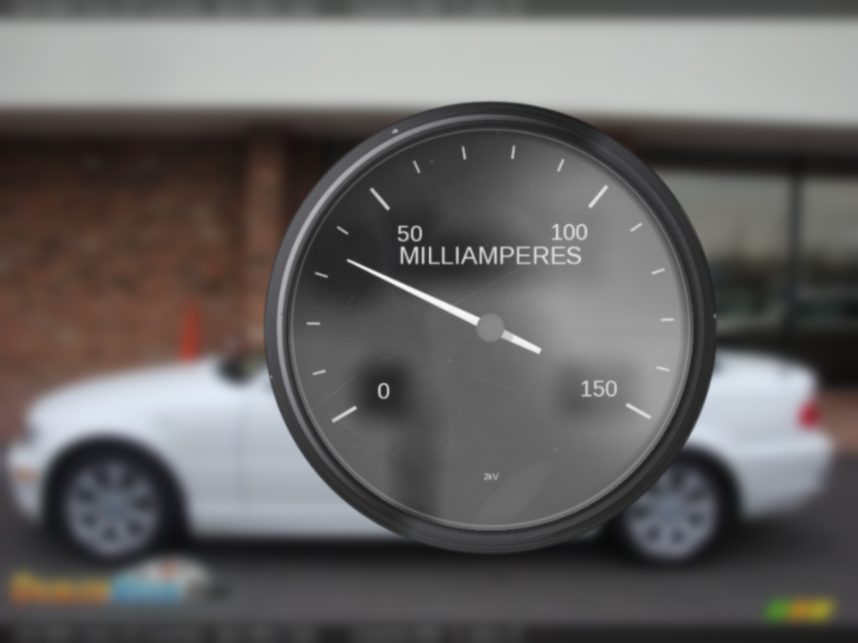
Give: 35 mA
